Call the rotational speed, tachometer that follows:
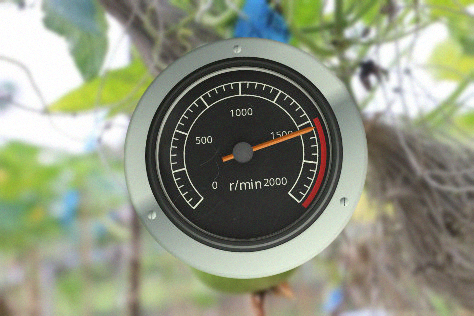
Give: 1550 rpm
